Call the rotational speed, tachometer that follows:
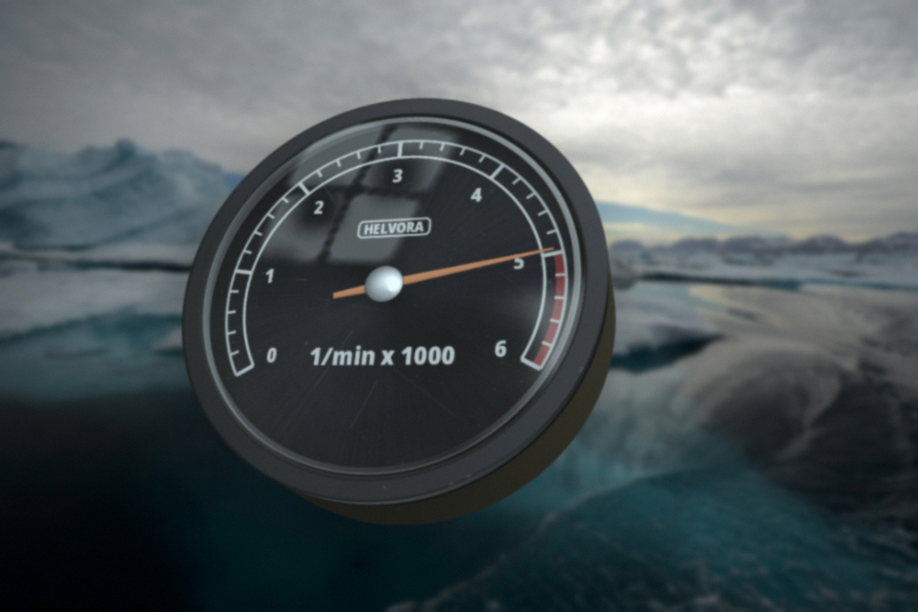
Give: 5000 rpm
